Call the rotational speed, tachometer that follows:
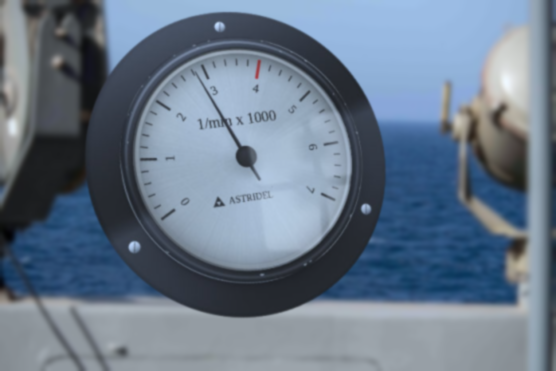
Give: 2800 rpm
